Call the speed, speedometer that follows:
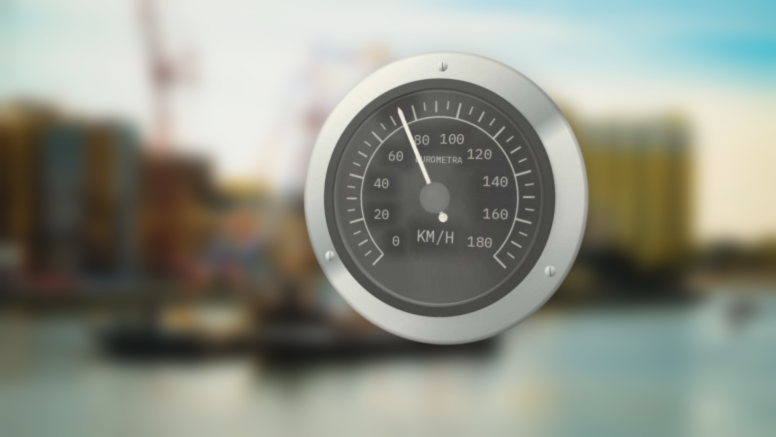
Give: 75 km/h
